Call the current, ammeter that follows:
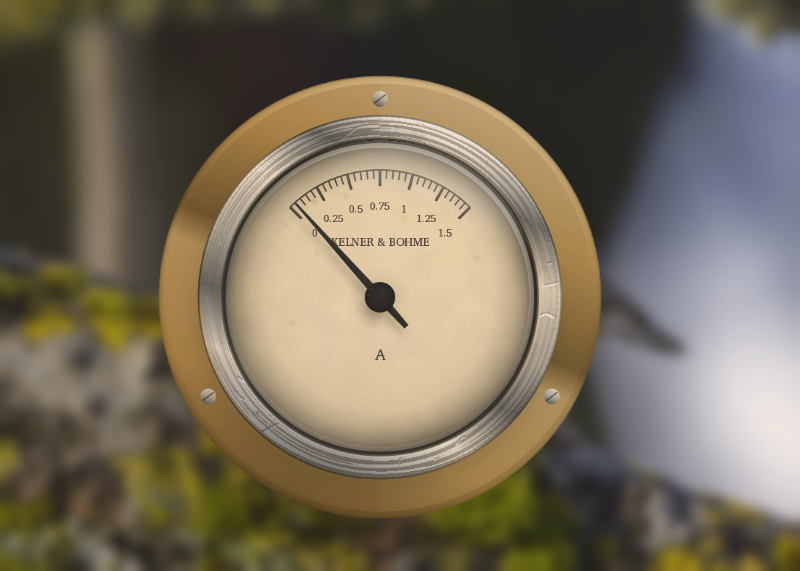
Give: 0.05 A
